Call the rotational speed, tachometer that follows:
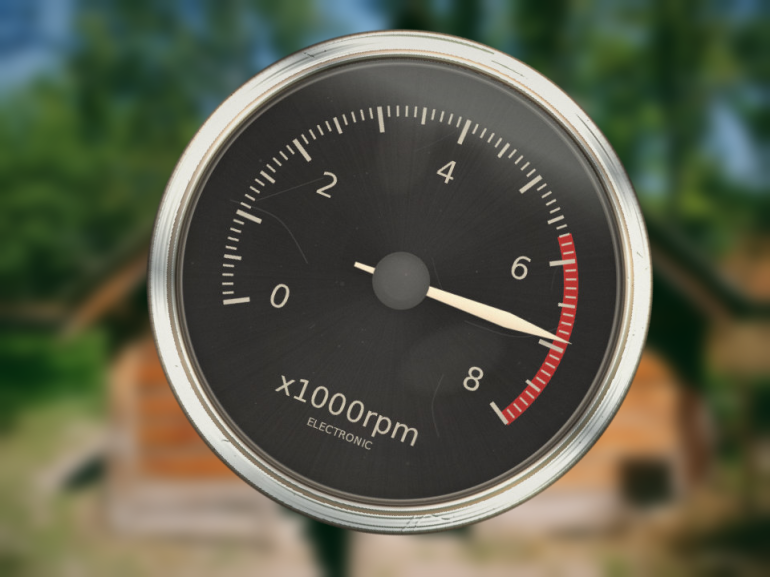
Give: 6900 rpm
